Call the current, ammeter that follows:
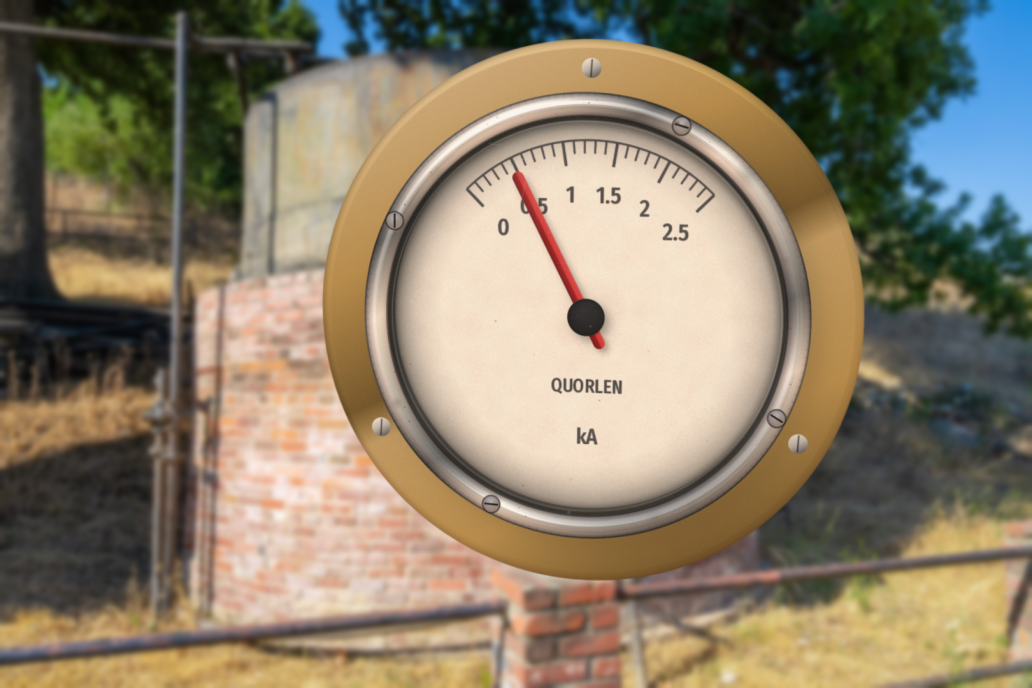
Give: 0.5 kA
